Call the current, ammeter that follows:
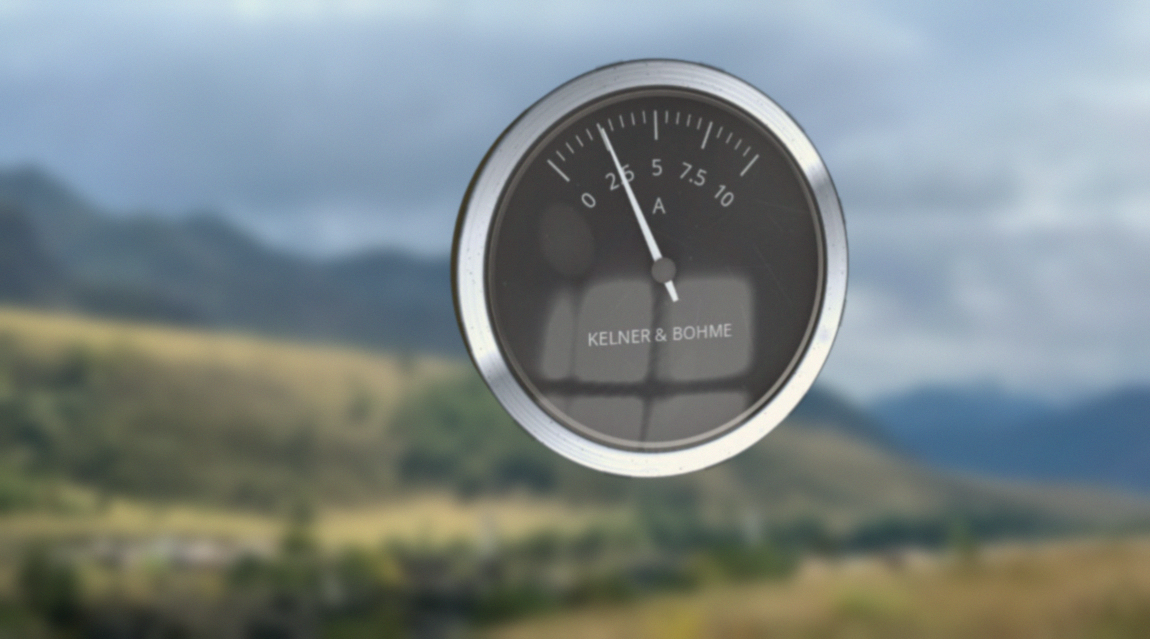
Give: 2.5 A
